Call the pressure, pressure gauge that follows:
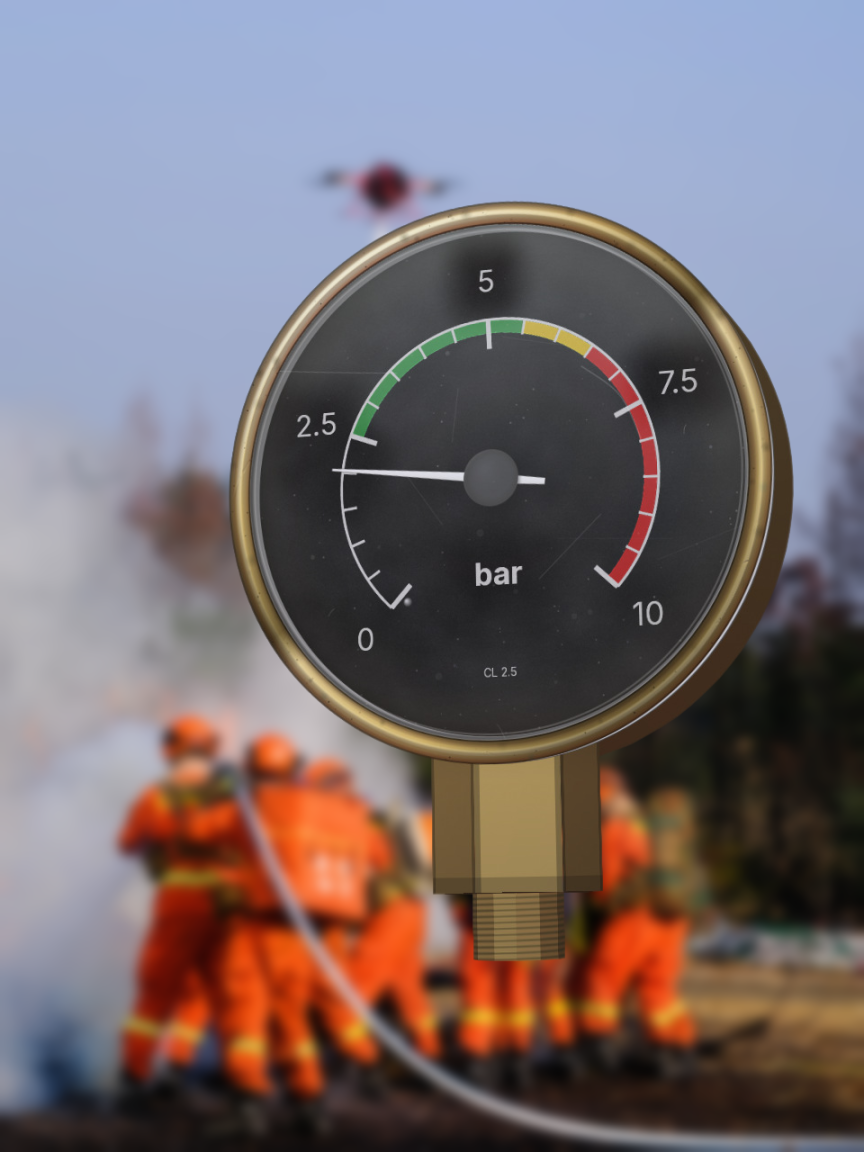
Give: 2 bar
